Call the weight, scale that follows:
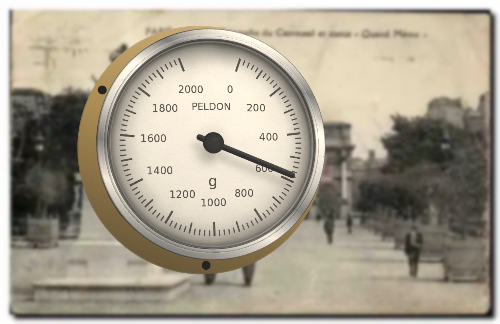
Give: 580 g
